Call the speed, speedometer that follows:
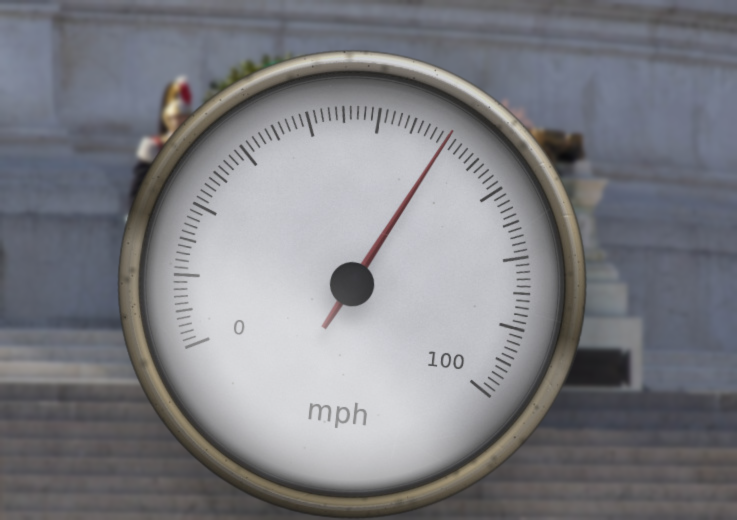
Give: 60 mph
